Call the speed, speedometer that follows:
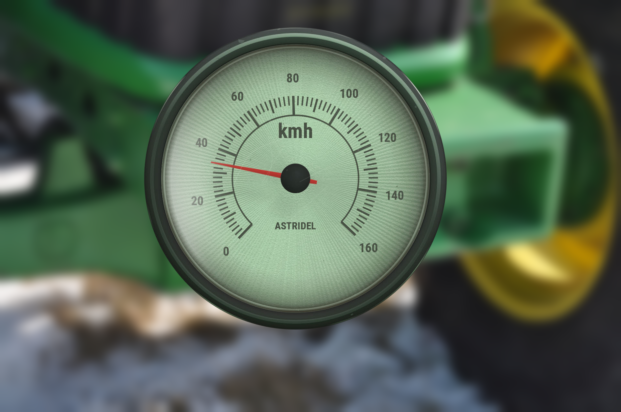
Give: 34 km/h
